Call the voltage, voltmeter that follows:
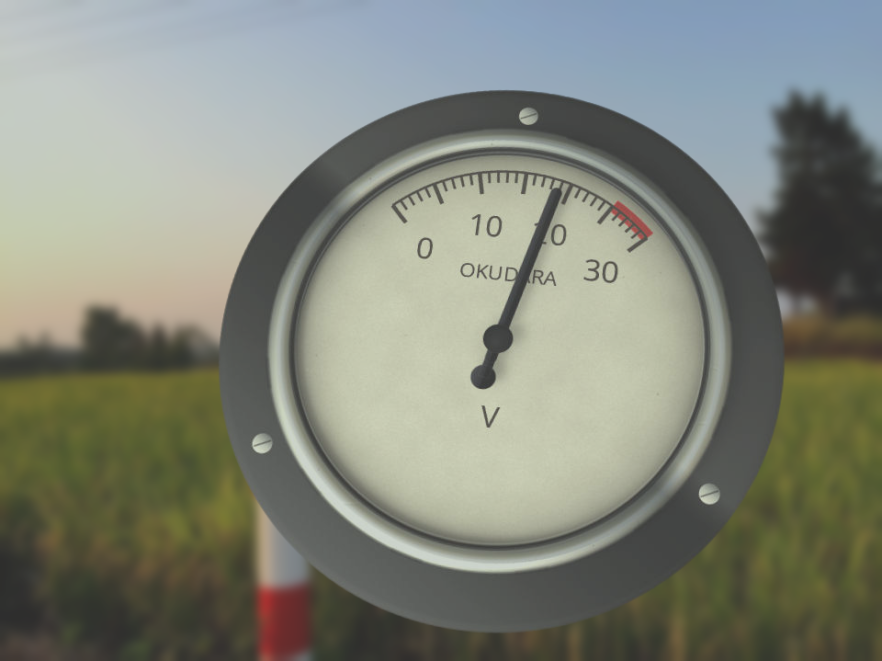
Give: 19 V
